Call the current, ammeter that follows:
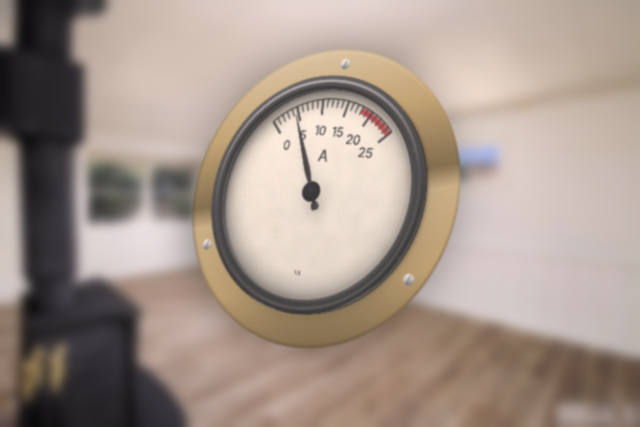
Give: 5 A
